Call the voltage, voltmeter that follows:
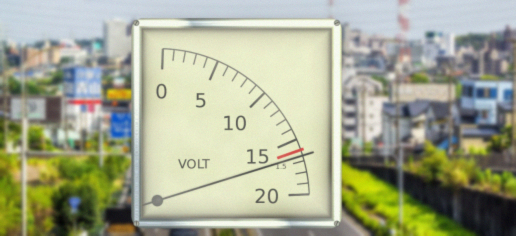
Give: 16.5 V
